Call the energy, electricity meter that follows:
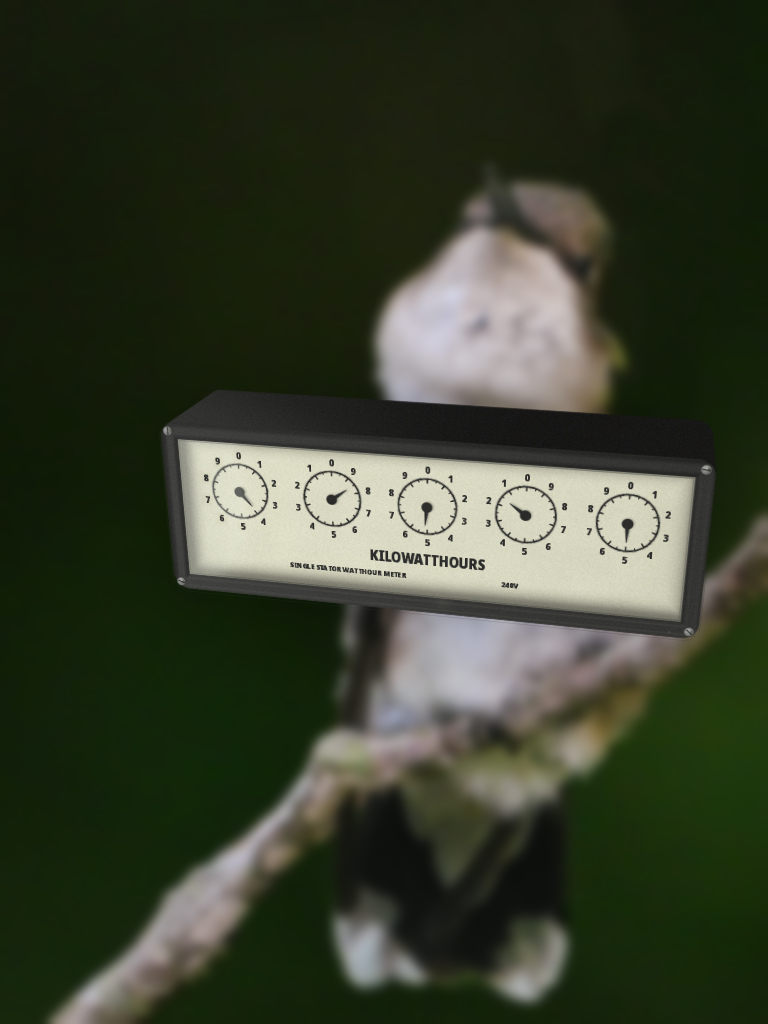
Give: 38515 kWh
